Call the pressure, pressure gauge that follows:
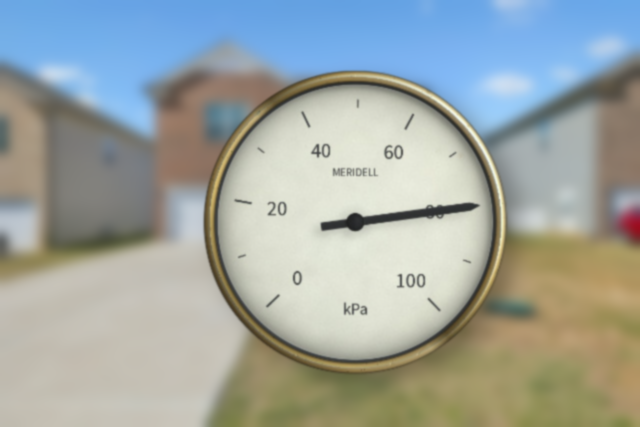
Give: 80 kPa
